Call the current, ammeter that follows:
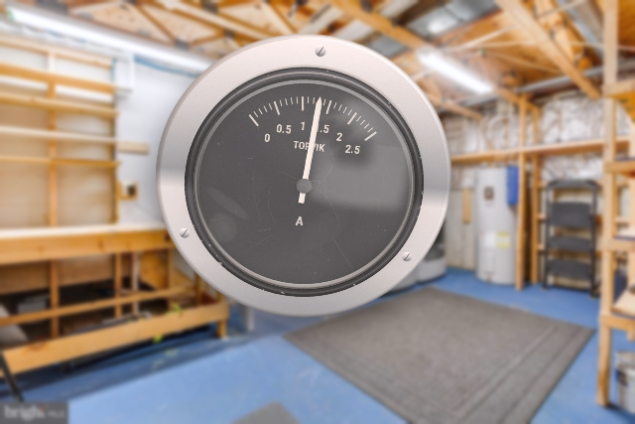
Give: 1.3 A
